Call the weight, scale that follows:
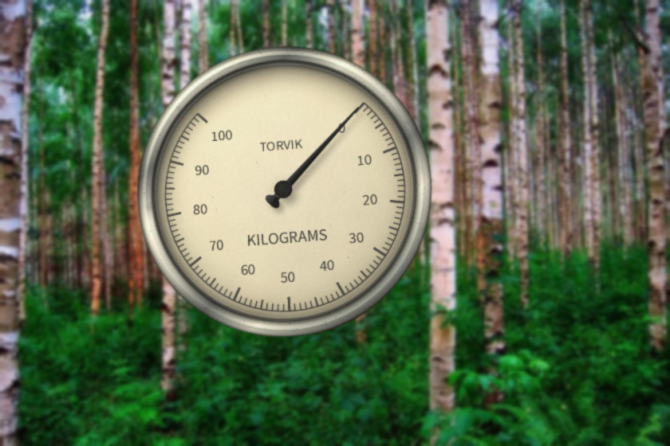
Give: 0 kg
